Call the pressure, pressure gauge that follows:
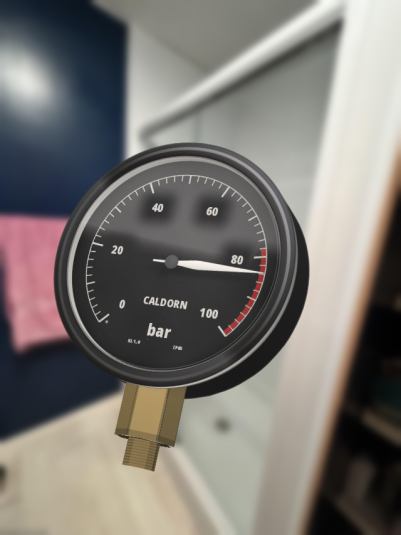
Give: 84 bar
